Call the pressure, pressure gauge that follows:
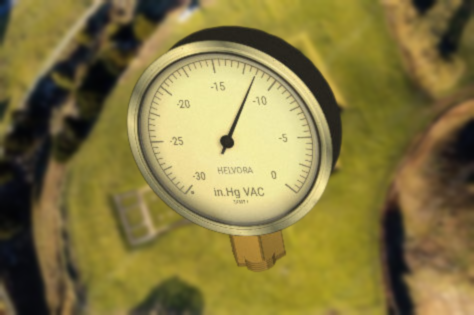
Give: -11.5 inHg
